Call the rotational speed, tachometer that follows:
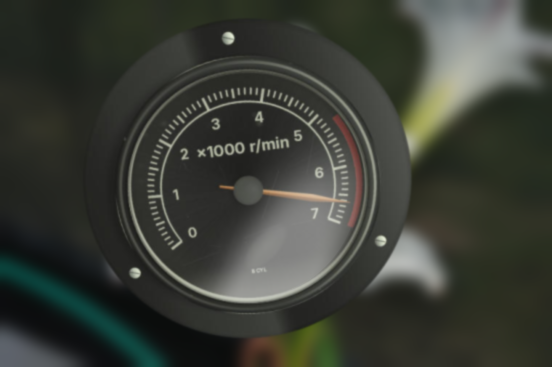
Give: 6600 rpm
